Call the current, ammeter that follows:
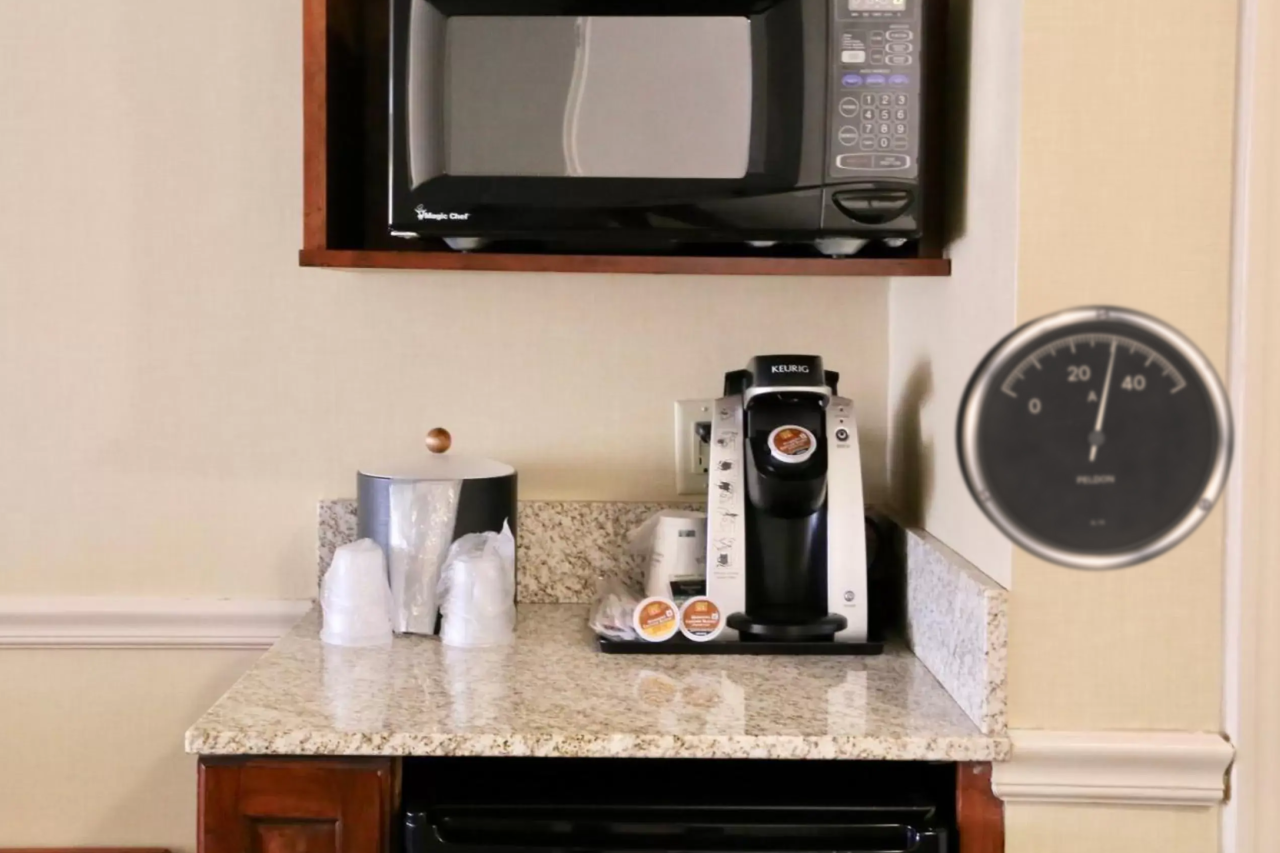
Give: 30 A
